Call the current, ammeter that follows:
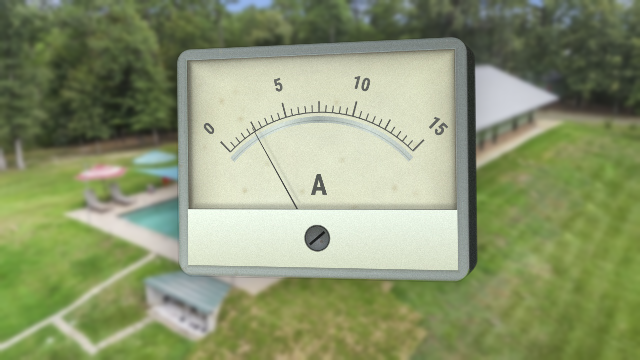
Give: 2.5 A
